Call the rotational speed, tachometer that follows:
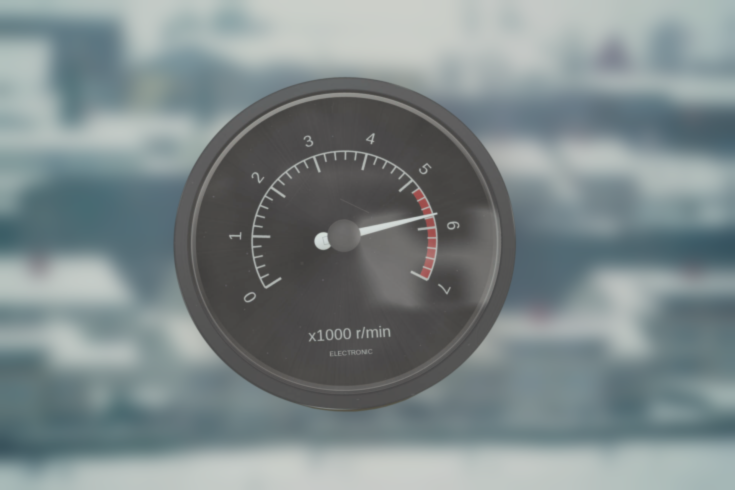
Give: 5800 rpm
